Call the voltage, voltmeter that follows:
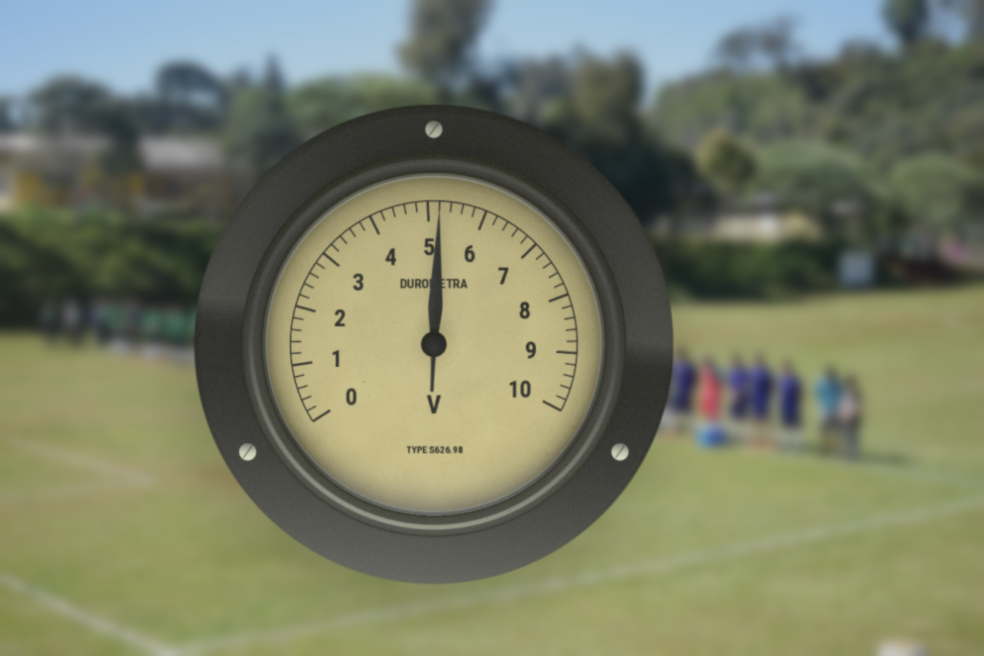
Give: 5.2 V
